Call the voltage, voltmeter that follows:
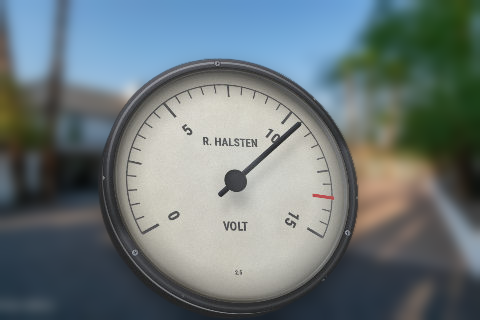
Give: 10.5 V
